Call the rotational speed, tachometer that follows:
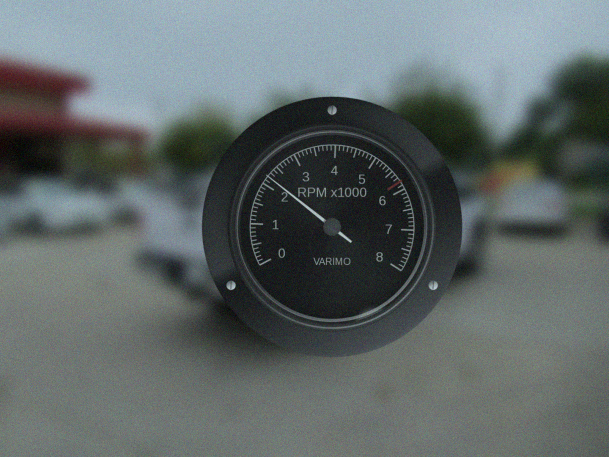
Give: 2200 rpm
